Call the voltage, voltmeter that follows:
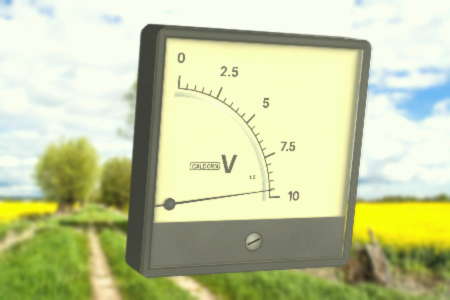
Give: 9.5 V
